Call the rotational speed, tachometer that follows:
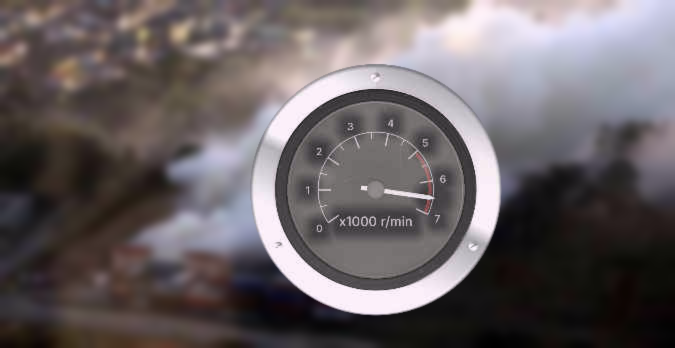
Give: 6500 rpm
